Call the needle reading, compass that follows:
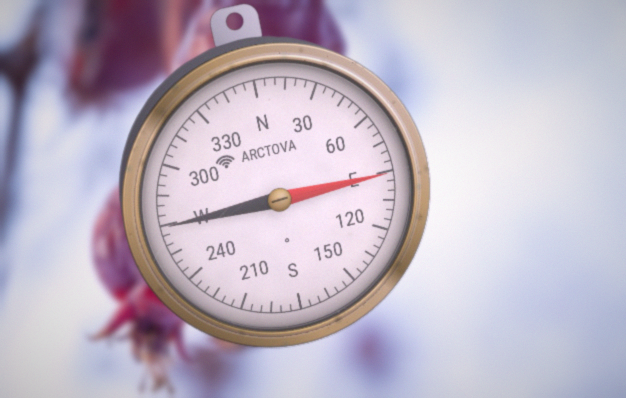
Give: 90 °
